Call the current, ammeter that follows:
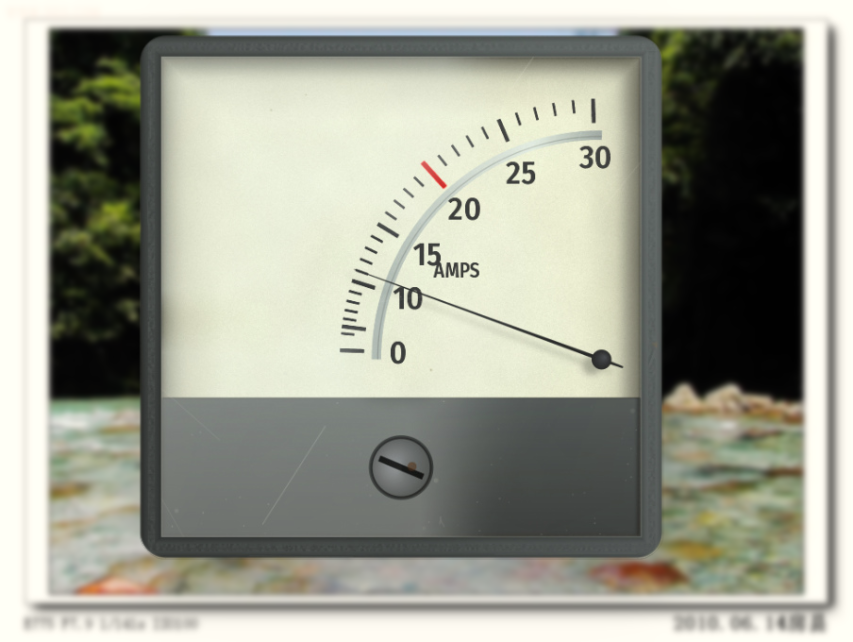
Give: 11 A
